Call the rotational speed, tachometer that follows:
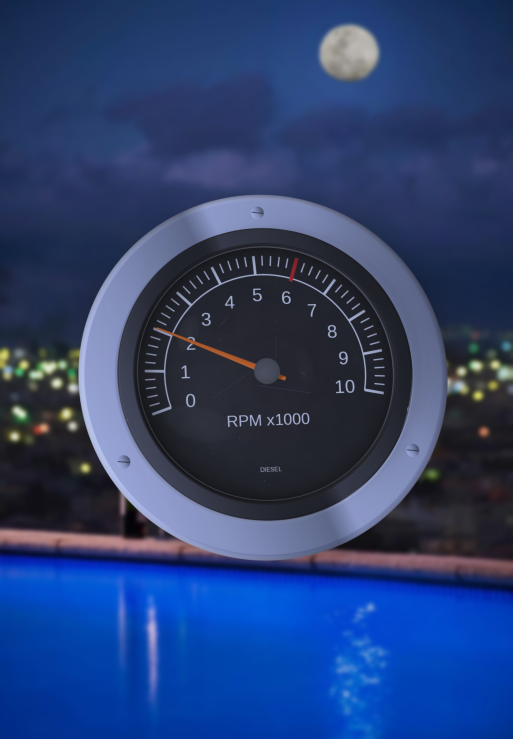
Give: 2000 rpm
